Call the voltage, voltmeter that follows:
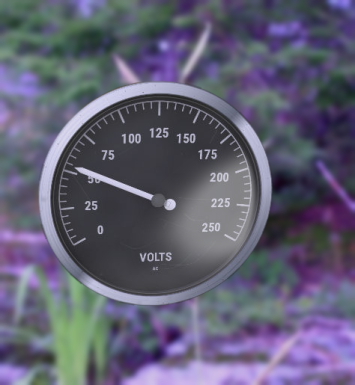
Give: 55 V
